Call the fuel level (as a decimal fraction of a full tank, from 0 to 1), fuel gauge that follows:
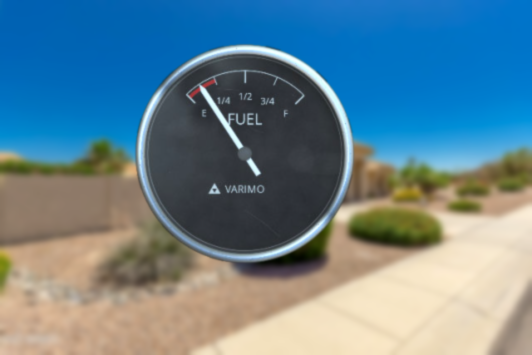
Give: 0.125
